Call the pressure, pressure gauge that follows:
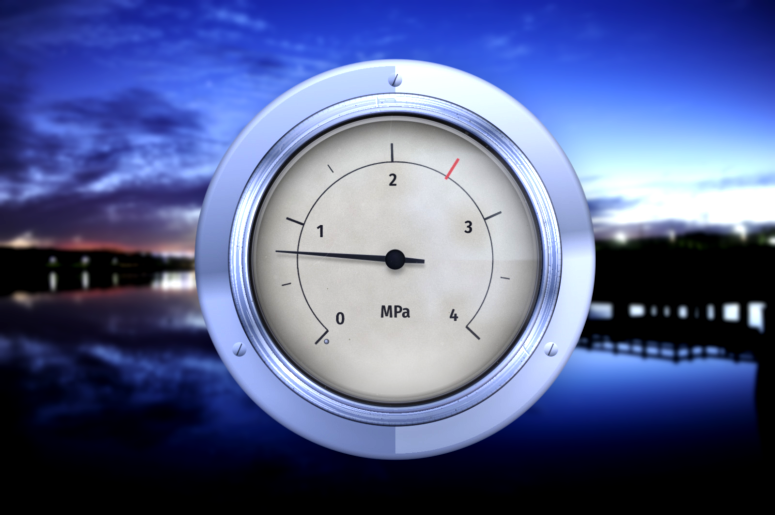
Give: 0.75 MPa
